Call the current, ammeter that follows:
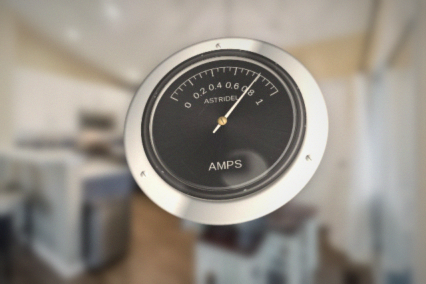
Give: 0.8 A
